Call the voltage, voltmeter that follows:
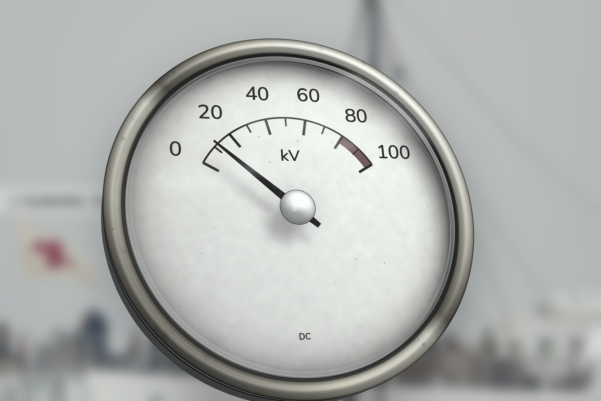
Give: 10 kV
